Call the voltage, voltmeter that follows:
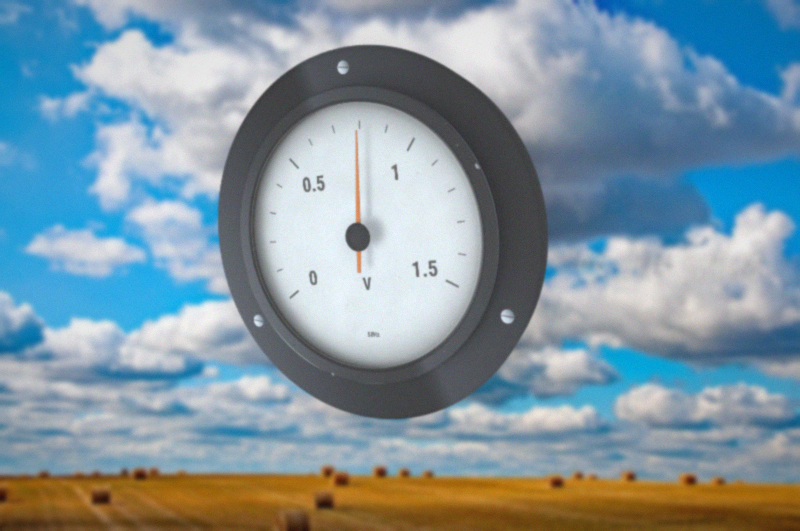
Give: 0.8 V
